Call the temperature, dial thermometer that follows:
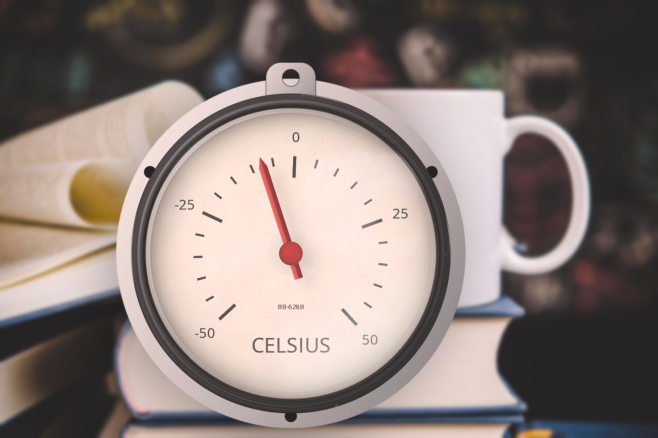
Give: -7.5 °C
